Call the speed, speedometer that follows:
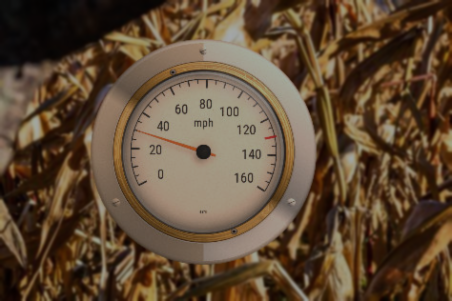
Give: 30 mph
